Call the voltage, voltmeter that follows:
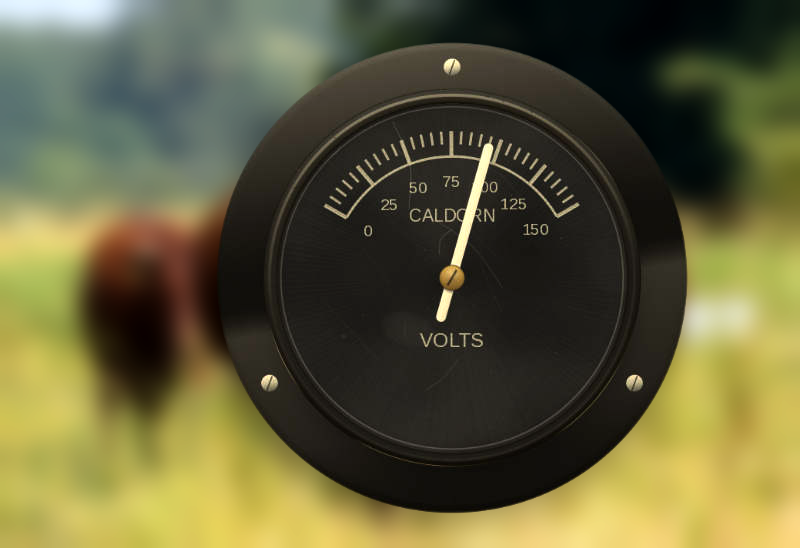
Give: 95 V
